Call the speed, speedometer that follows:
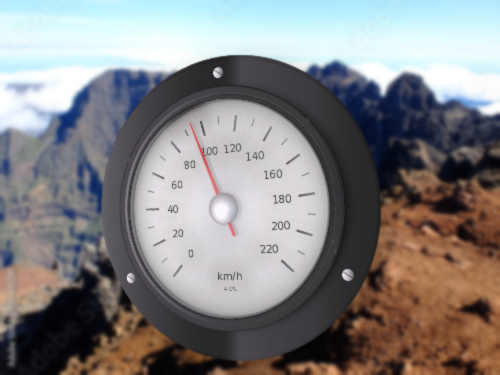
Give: 95 km/h
